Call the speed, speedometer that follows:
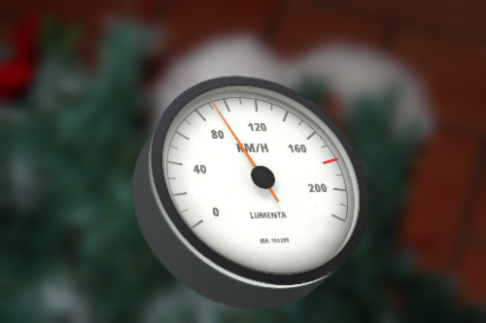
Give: 90 km/h
